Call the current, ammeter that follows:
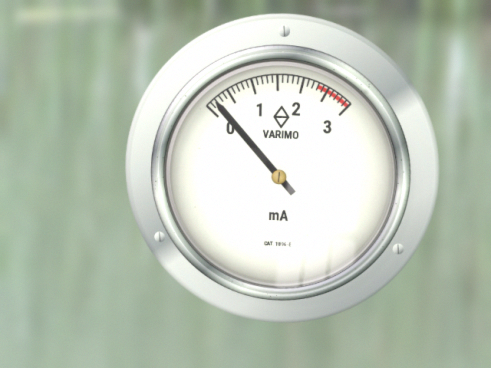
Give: 0.2 mA
